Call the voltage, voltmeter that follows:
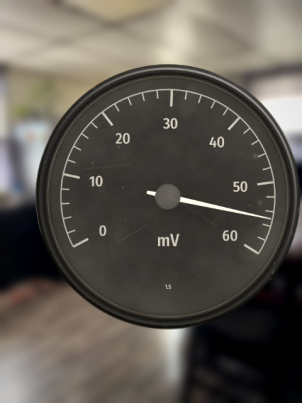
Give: 55 mV
